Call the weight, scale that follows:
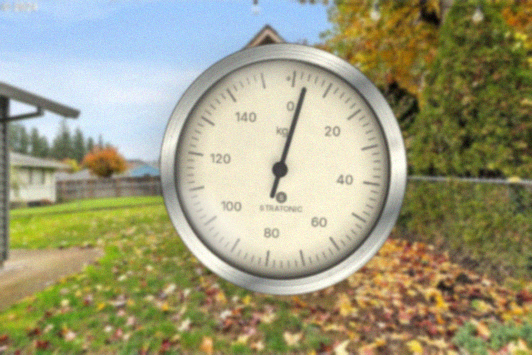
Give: 4 kg
